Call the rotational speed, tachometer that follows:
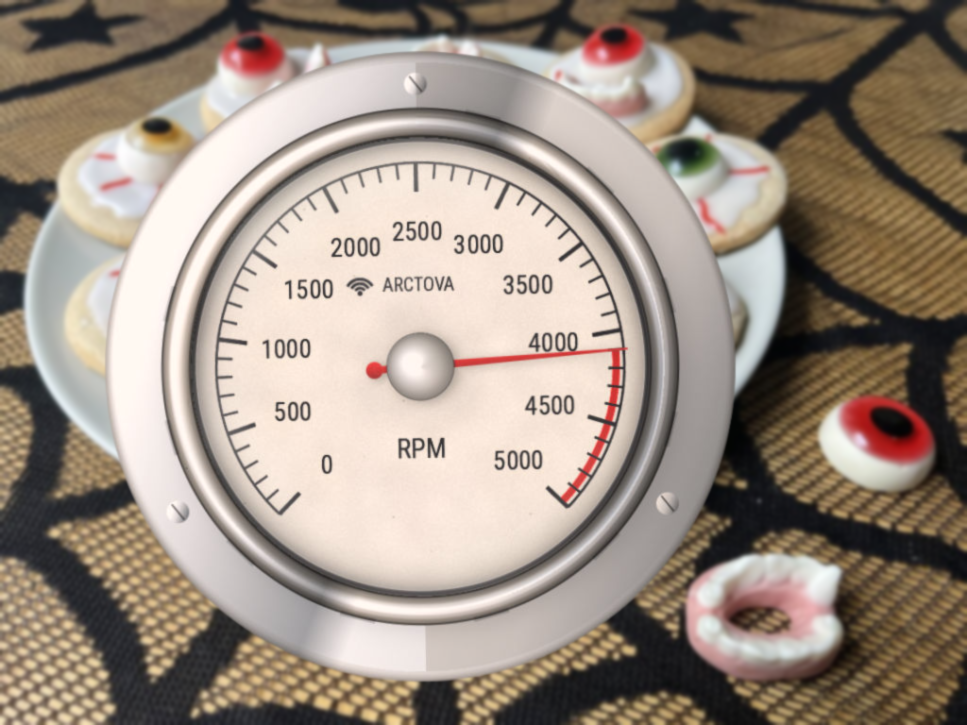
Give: 4100 rpm
